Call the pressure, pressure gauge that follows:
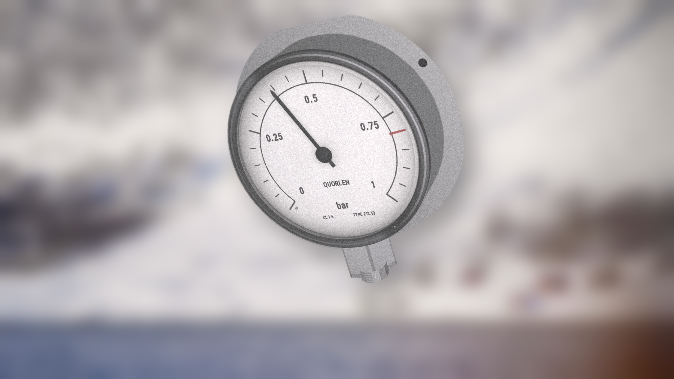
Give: 0.4 bar
